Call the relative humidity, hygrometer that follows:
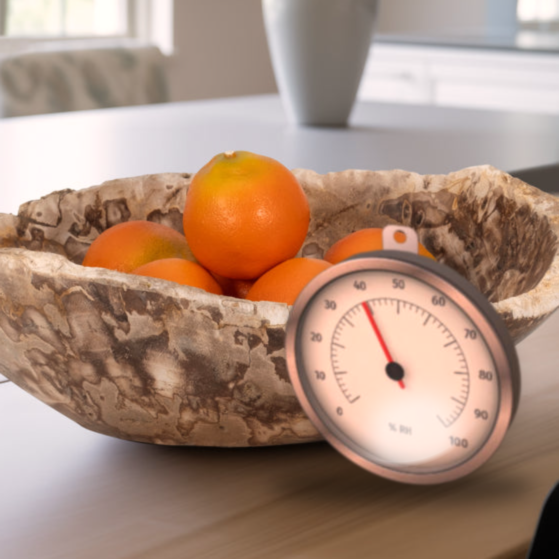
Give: 40 %
